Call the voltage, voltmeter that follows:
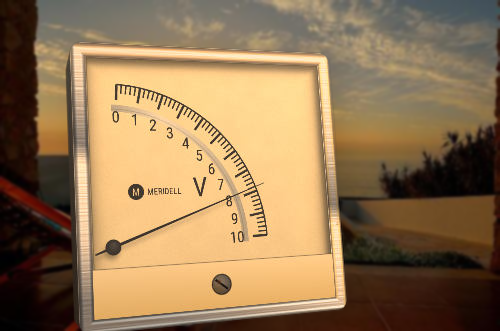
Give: 7.8 V
